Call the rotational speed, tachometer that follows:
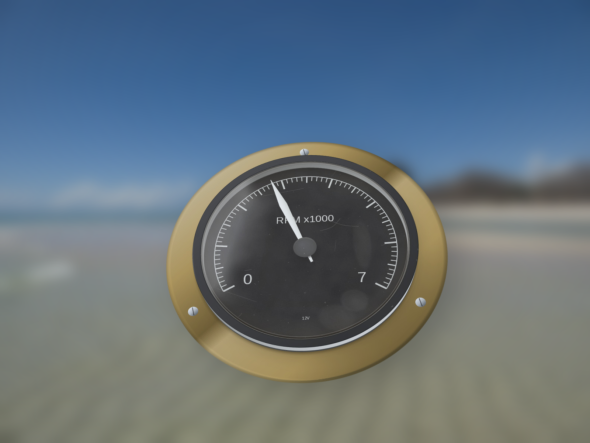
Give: 2800 rpm
